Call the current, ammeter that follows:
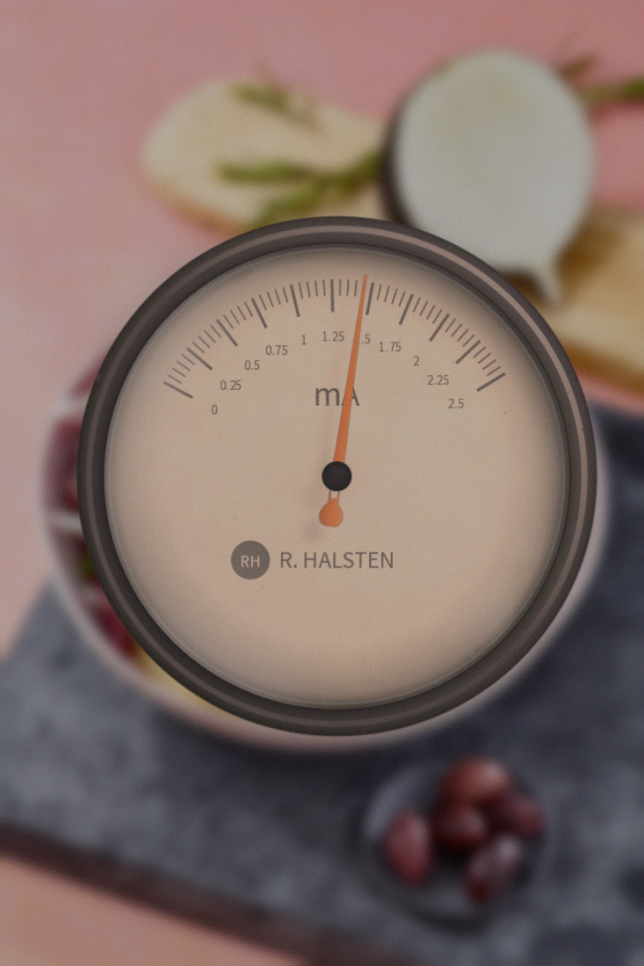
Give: 1.45 mA
